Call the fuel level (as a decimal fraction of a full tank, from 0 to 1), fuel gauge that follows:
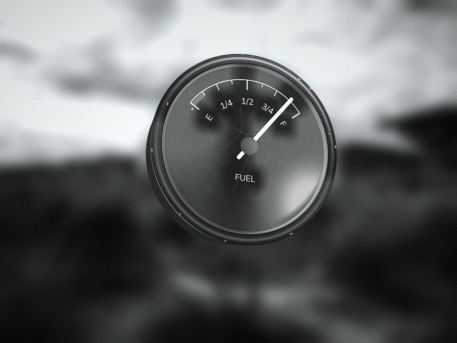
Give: 0.875
